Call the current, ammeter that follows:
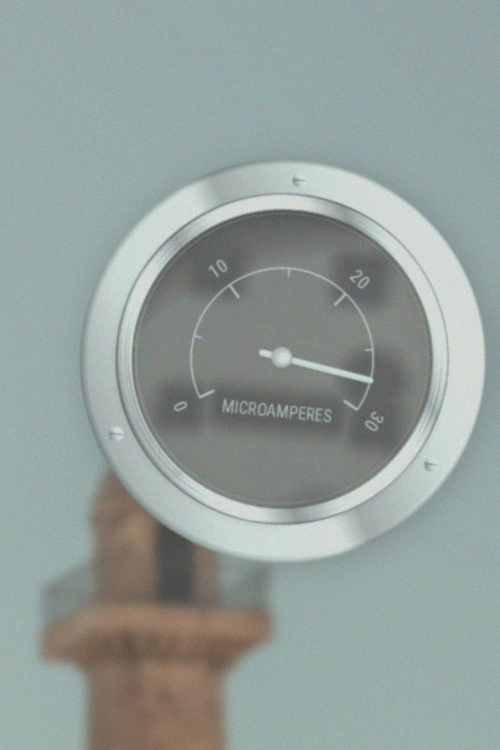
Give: 27.5 µA
